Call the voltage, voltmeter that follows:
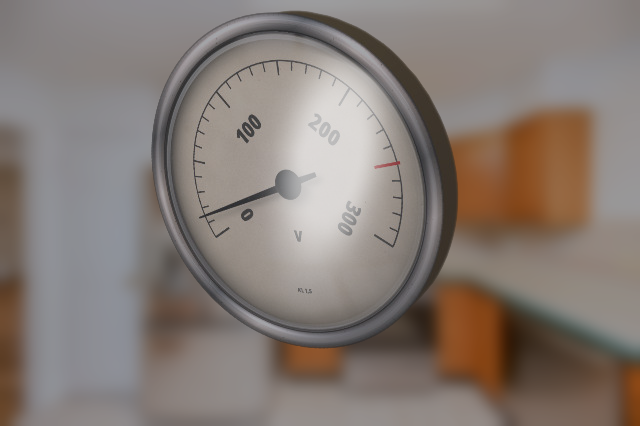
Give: 15 V
